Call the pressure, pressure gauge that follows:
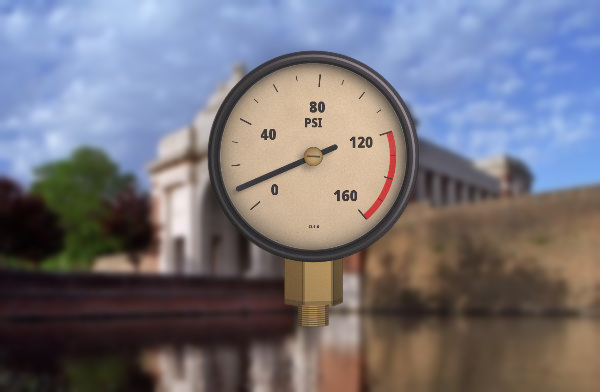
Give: 10 psi
